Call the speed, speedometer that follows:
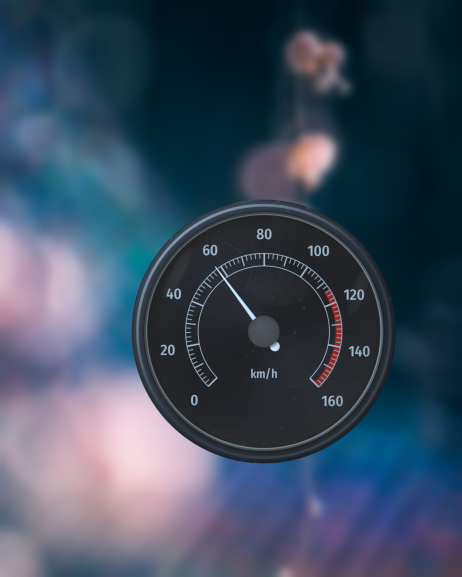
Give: 58 km/h
